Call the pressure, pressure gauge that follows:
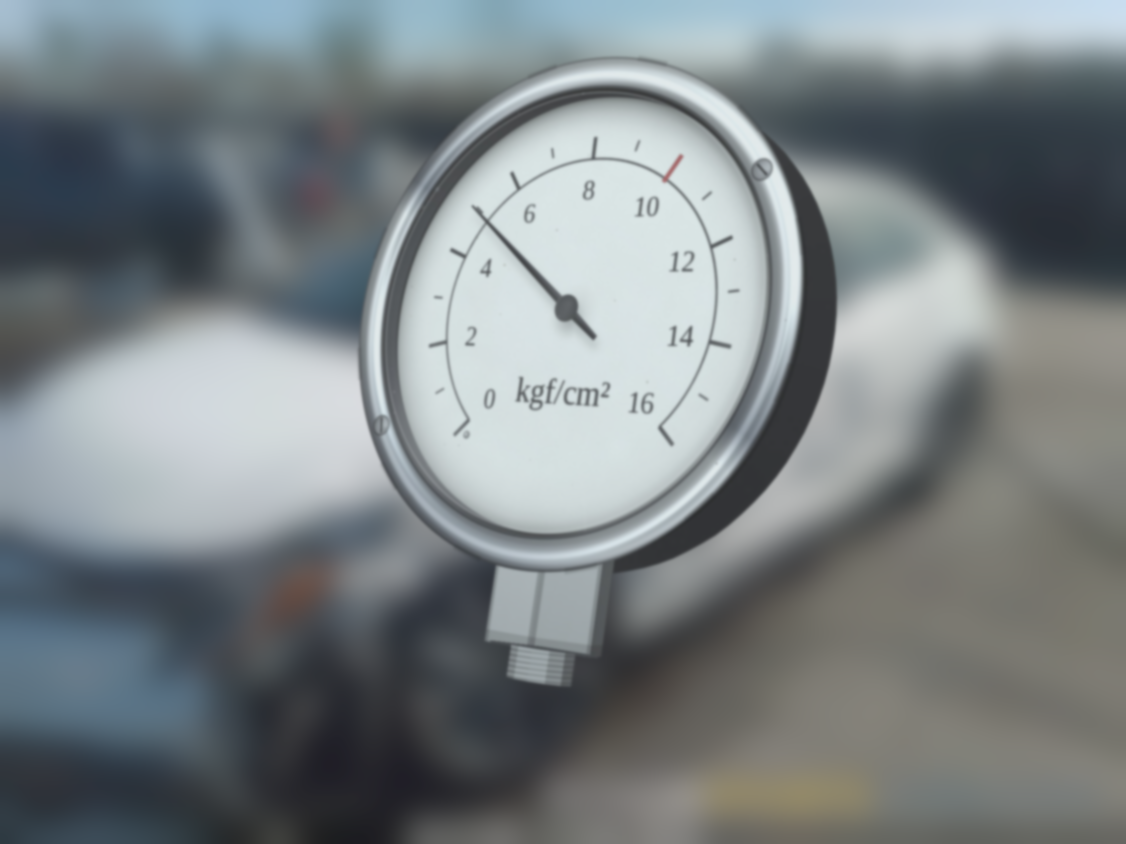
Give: 5 kg/cm²
